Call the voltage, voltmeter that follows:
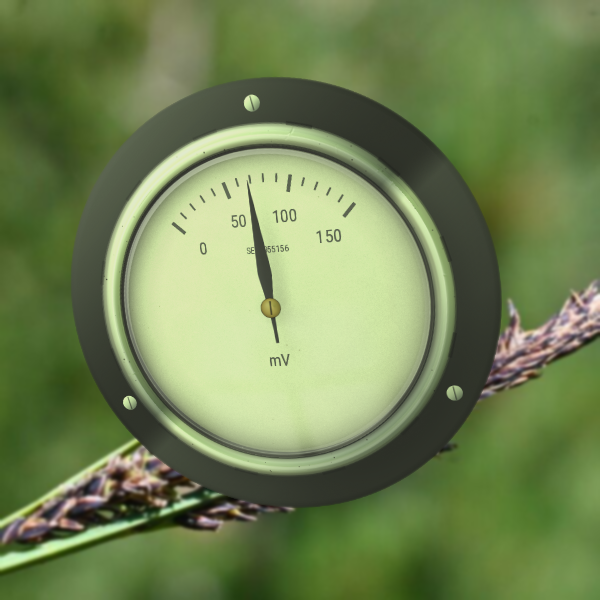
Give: 70 mV
